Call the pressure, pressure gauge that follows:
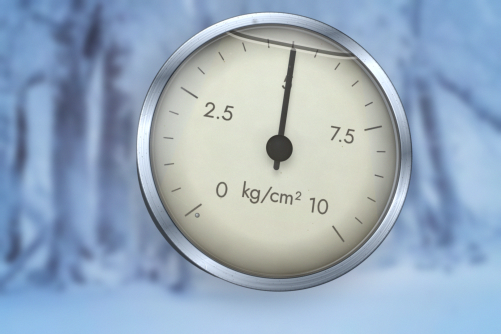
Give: 5 kg/cm²
